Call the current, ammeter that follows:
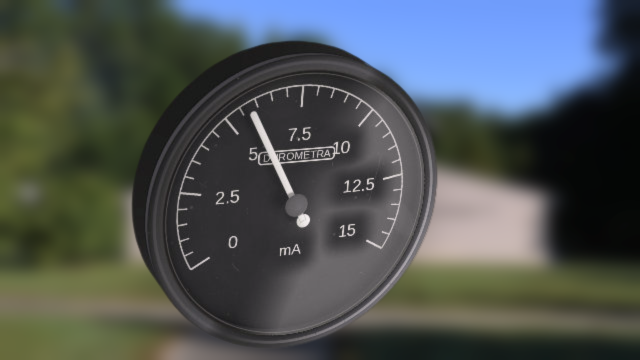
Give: 5.75 mA
